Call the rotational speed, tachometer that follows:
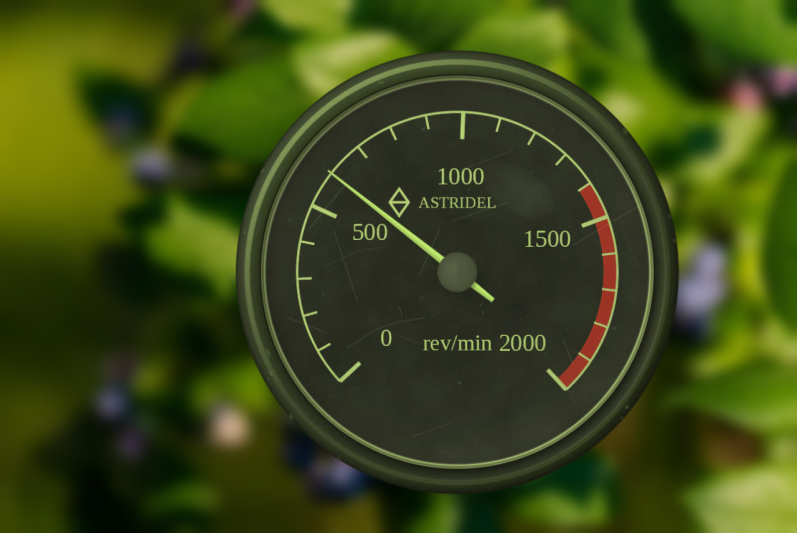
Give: 600 rpm
